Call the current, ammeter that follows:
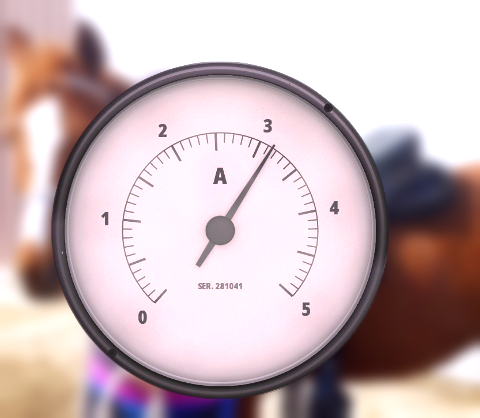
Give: 3.15 A
